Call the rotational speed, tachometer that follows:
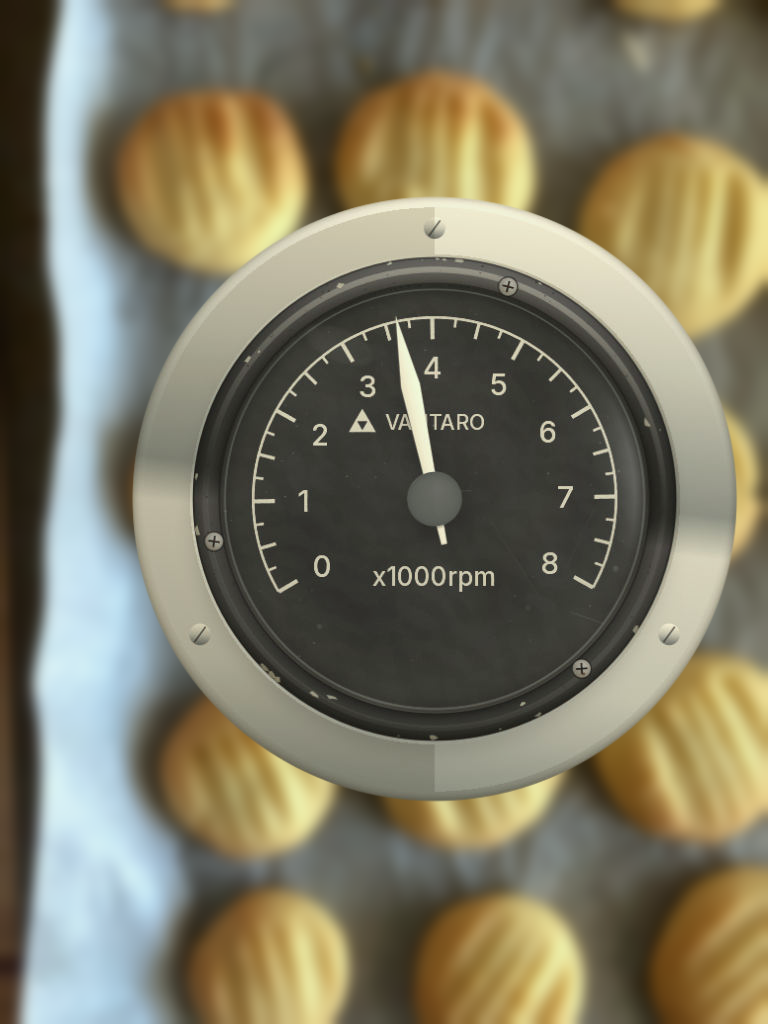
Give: 3625 rpm
